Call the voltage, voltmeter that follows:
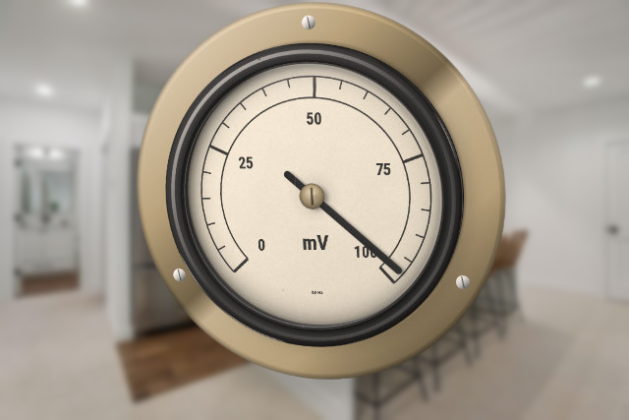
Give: 97.5 mV
